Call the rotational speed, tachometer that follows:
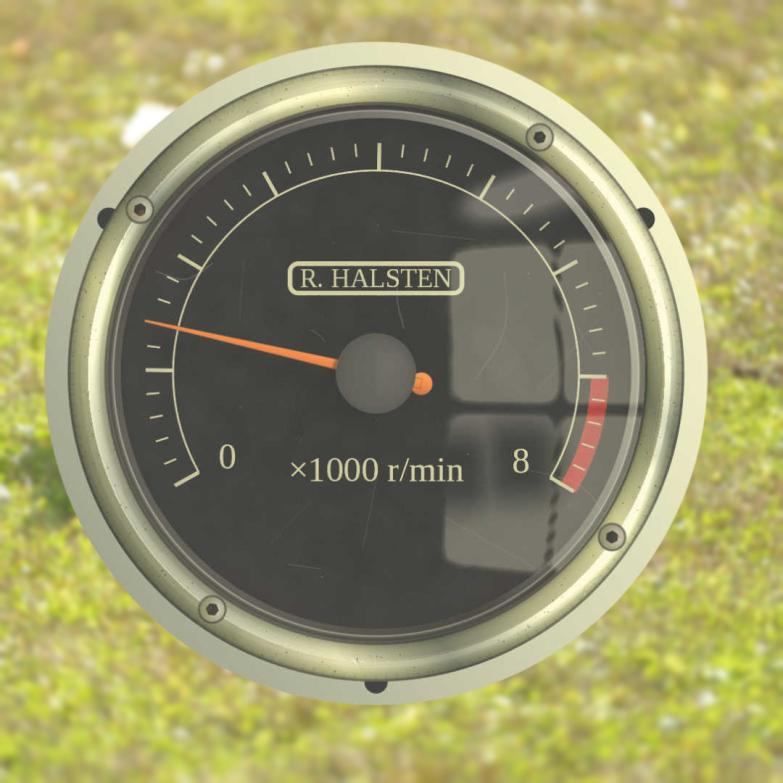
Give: 1400 rpm
